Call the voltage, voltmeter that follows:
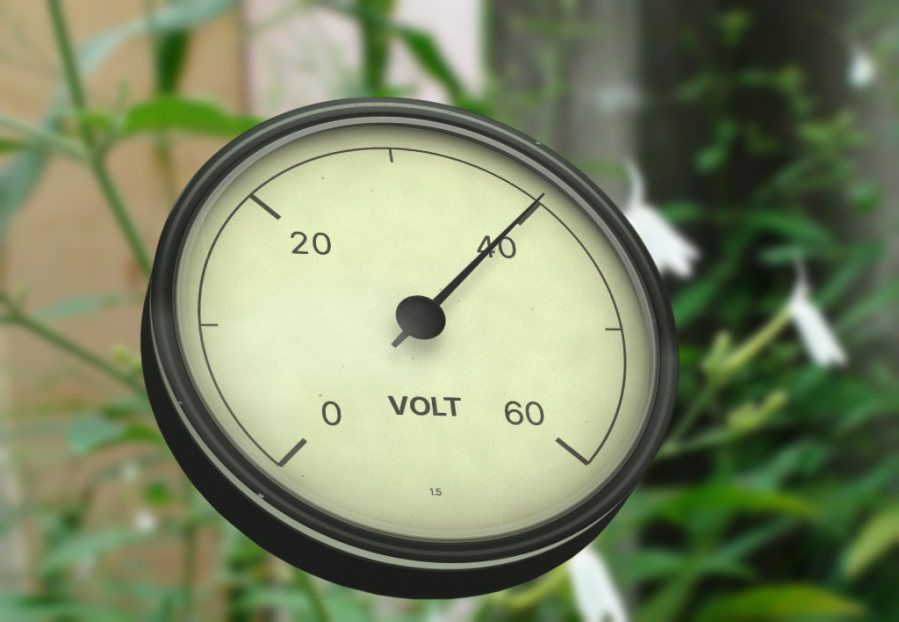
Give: 40 V
